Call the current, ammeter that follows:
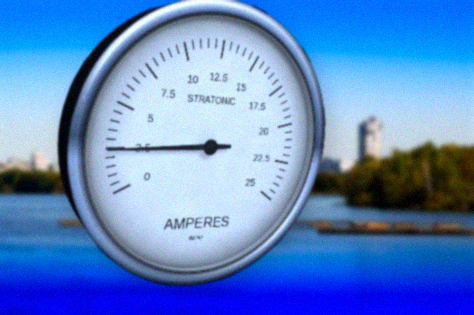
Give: 2.5 A
